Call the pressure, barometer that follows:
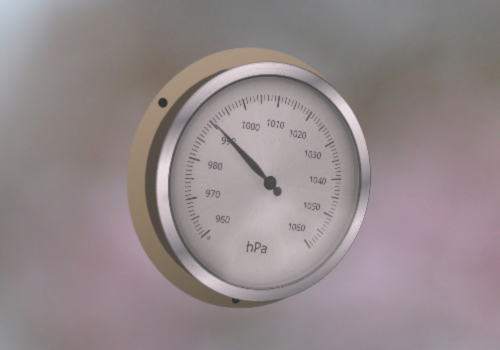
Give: 990 hPa
